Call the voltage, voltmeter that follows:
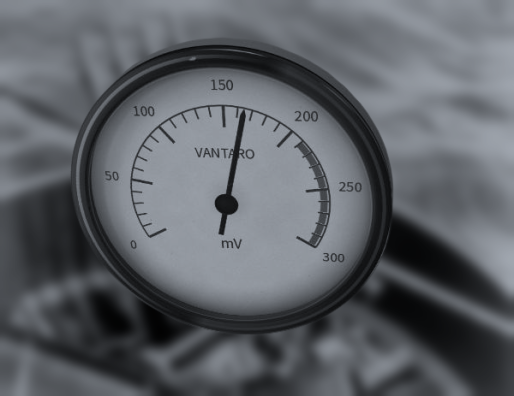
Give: 165 mV
